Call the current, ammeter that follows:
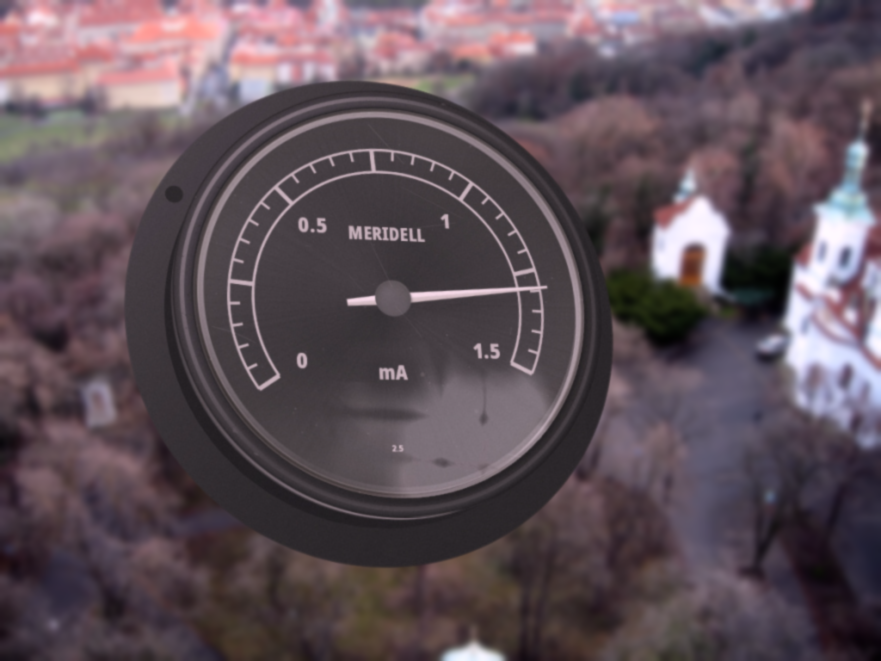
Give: 1.3 mA
